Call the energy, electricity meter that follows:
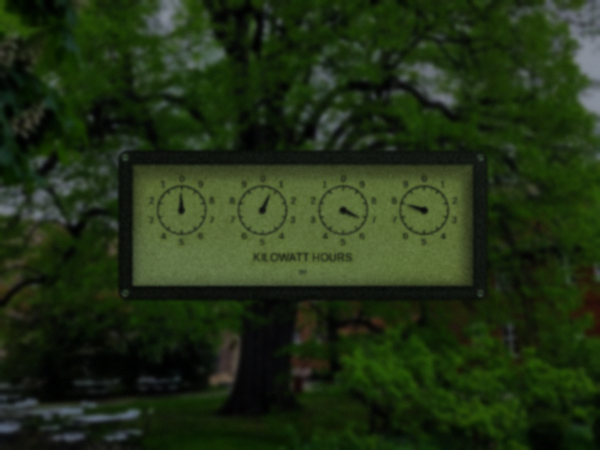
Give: 68 kWh
